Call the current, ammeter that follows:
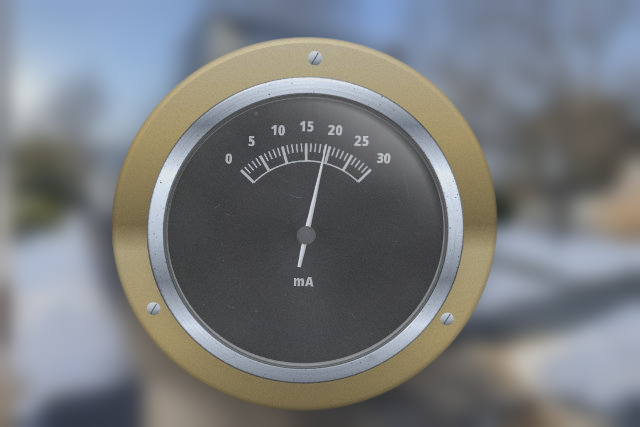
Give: 19 mA
